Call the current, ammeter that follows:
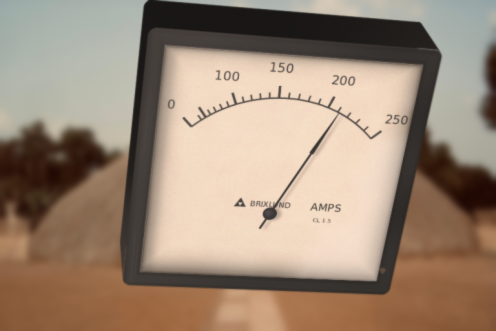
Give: 210 A
